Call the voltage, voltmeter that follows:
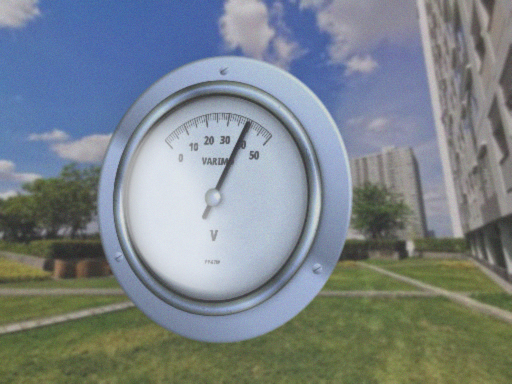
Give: 40 V
